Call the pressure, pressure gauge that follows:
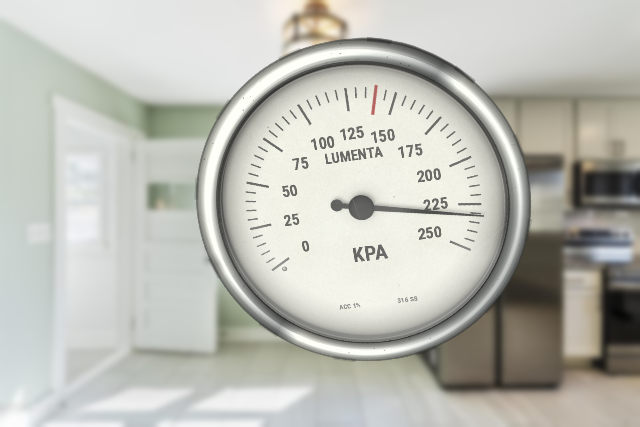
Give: 230 kPa
